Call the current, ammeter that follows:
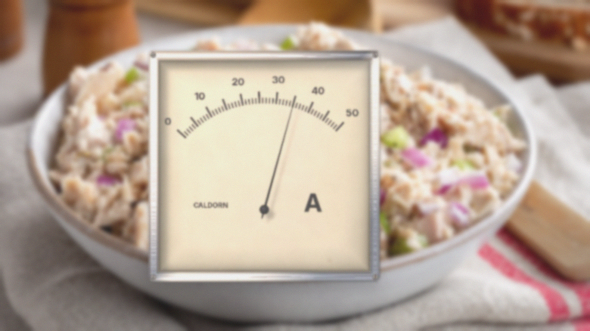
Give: 35 A
